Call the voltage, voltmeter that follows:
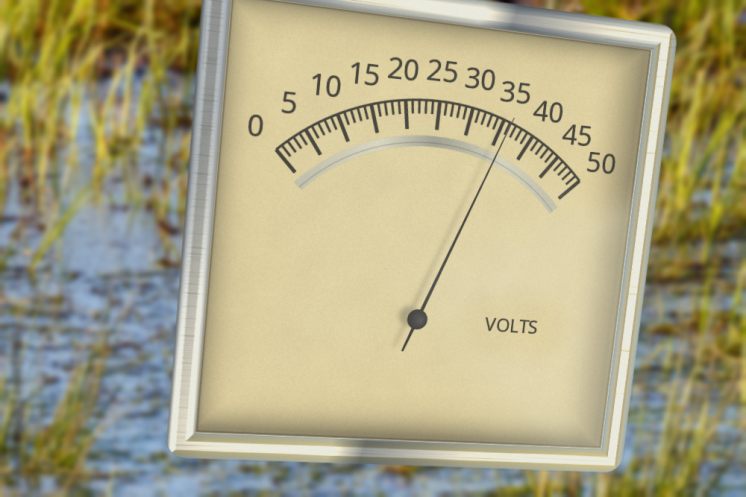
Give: 36 V
